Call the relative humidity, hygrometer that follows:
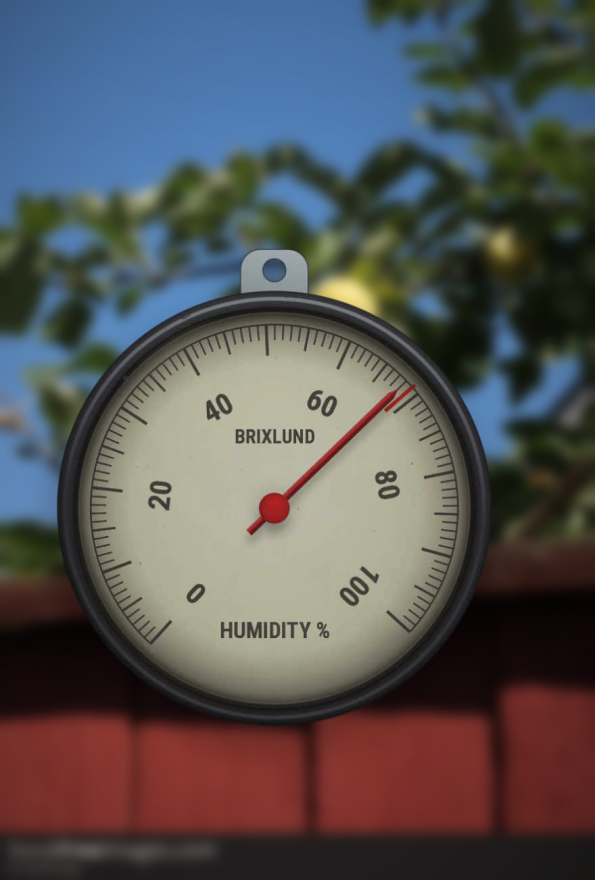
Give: 68 %
